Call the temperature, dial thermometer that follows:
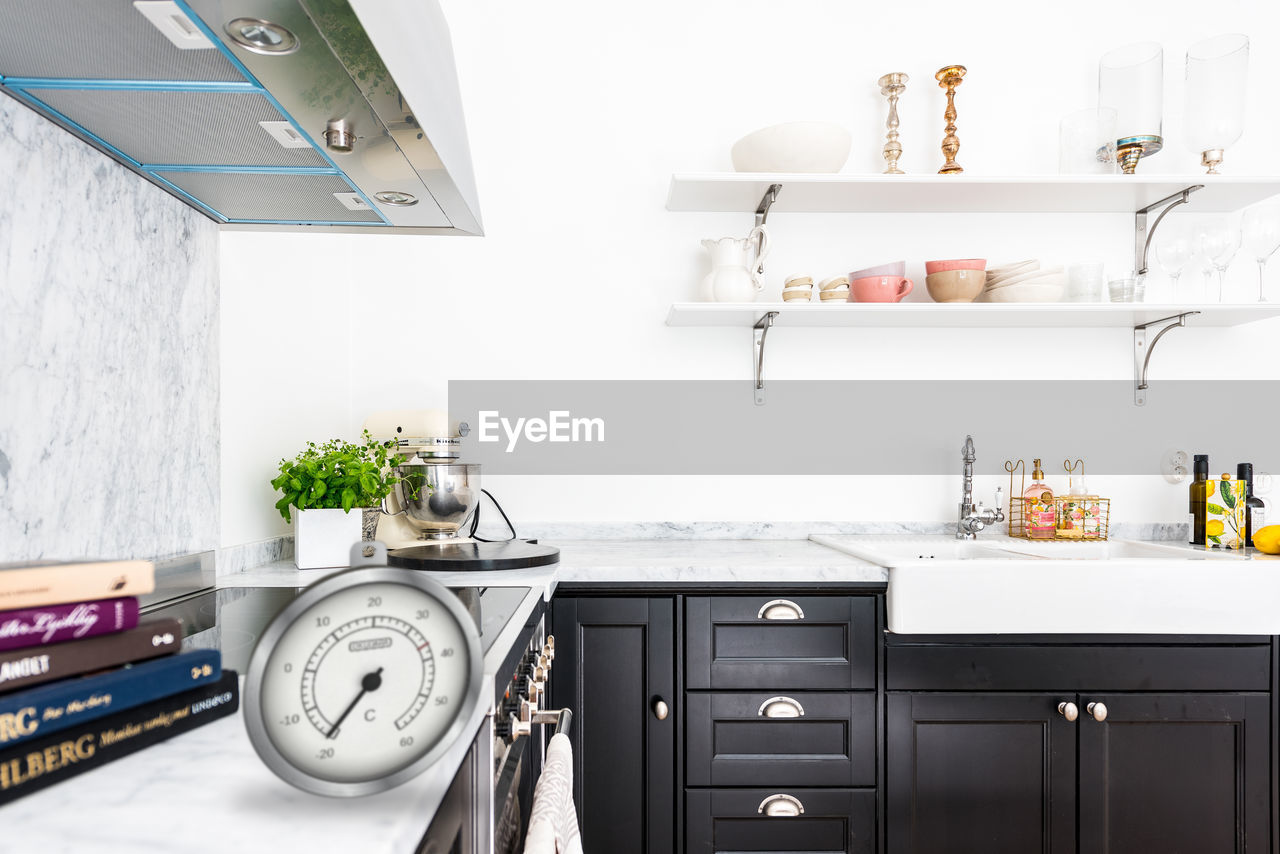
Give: -18 °C
